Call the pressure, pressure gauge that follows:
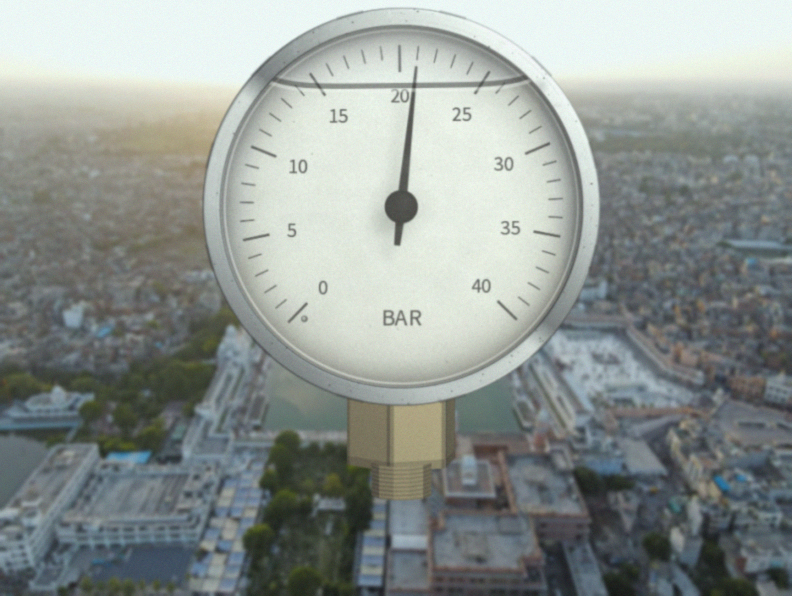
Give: 21 bar
